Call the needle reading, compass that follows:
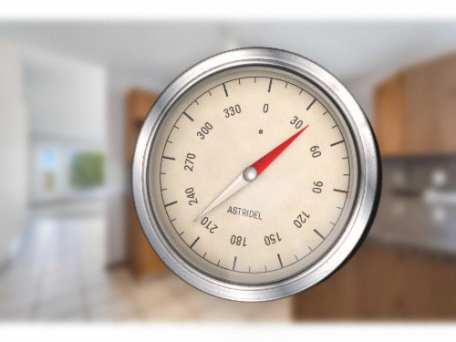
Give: 40 °
